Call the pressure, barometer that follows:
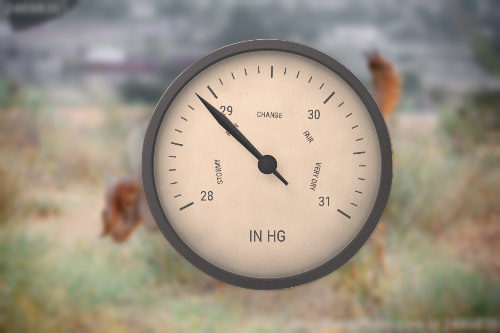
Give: 28.9 inHg
